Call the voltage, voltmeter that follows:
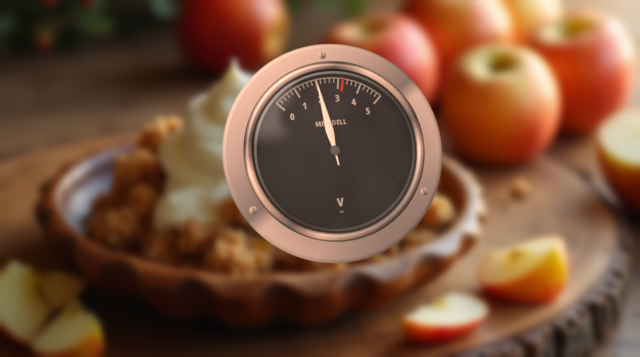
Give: 2 V
